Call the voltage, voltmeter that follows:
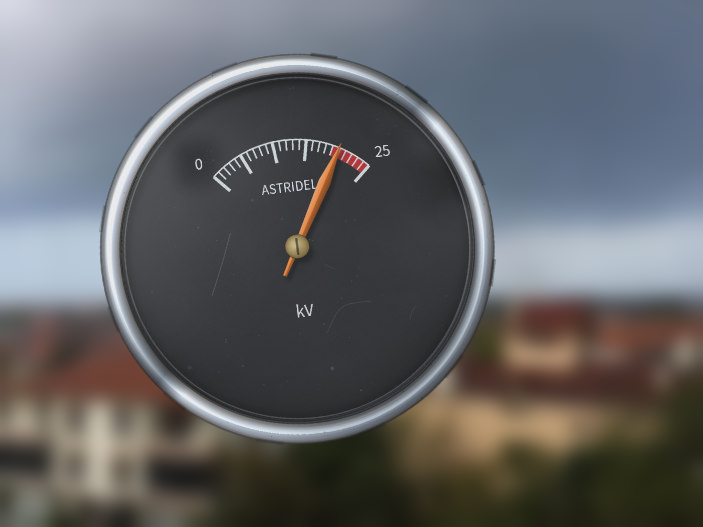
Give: 20 kV
